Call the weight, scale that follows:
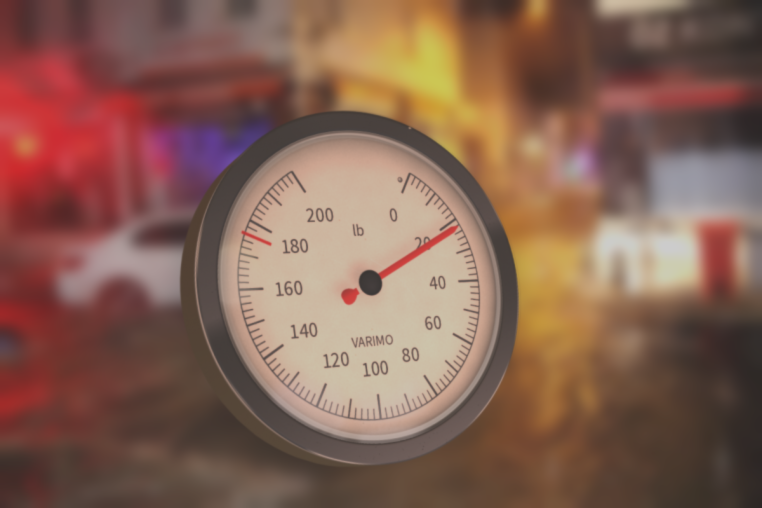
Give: 22 lb
